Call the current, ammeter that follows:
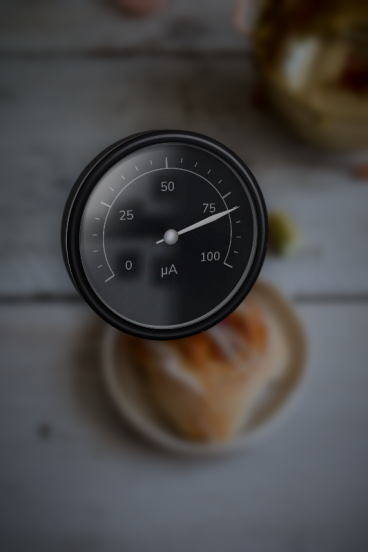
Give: 80 µA
